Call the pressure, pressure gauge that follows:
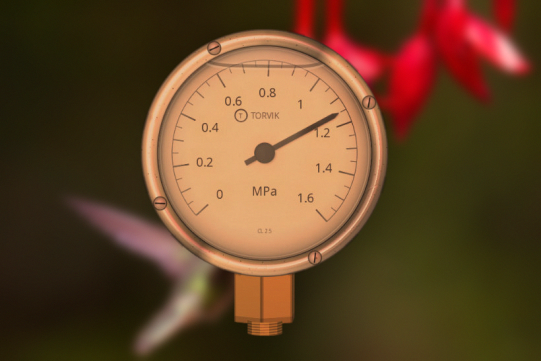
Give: 1.15 MPa
